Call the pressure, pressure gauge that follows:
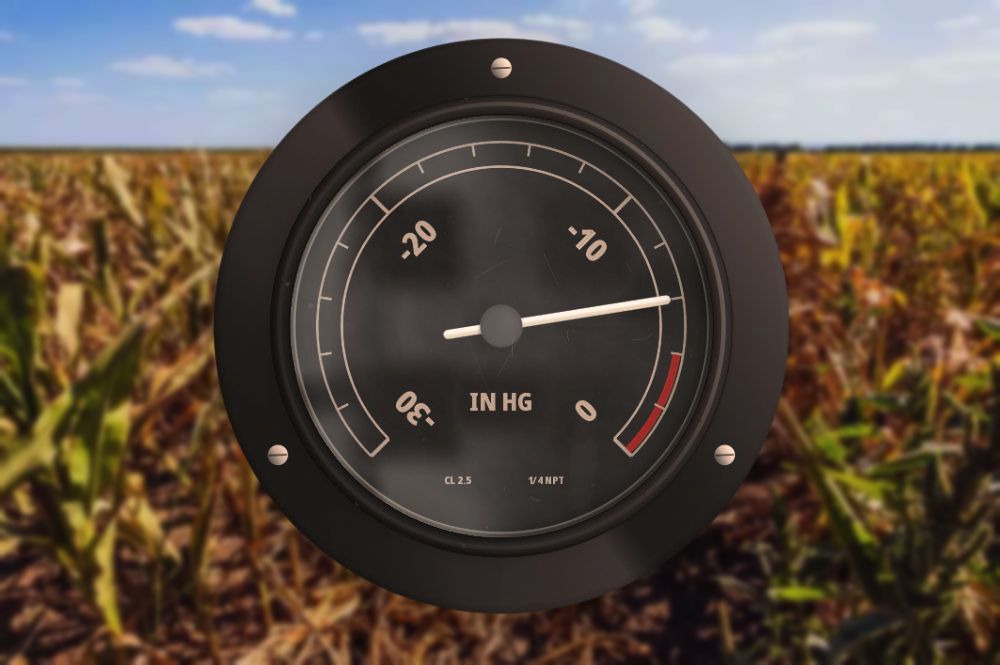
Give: -6 inHg
